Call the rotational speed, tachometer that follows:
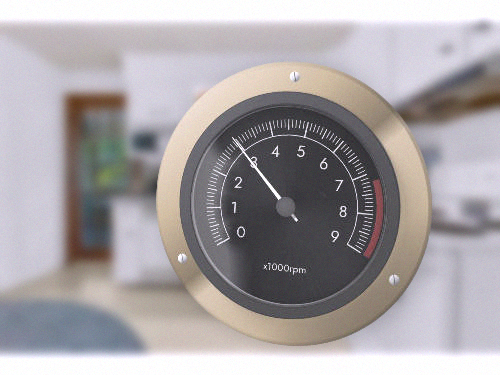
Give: 3000 rpm
